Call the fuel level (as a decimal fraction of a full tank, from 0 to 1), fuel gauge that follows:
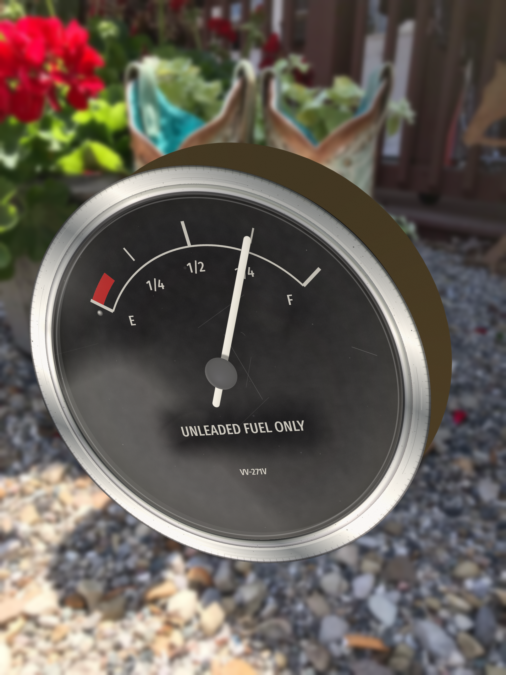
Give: 0.75
